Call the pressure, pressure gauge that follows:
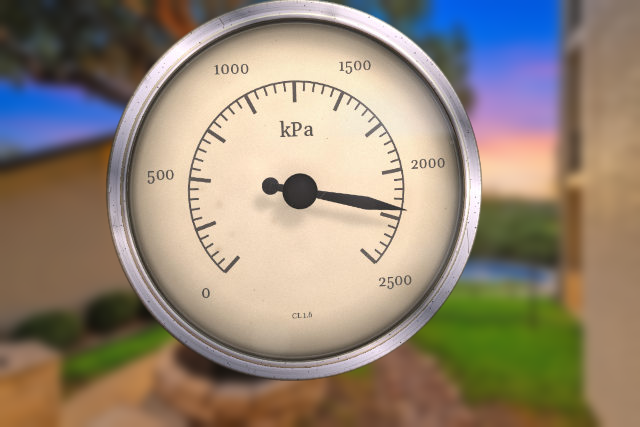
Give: 2200 kPa
